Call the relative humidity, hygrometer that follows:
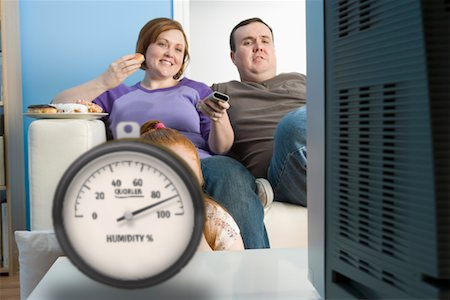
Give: 88 %
